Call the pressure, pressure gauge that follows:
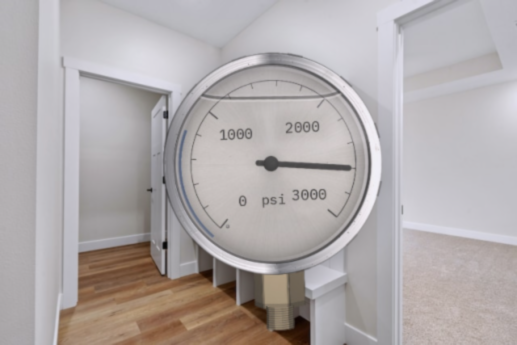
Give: 2600 psi
